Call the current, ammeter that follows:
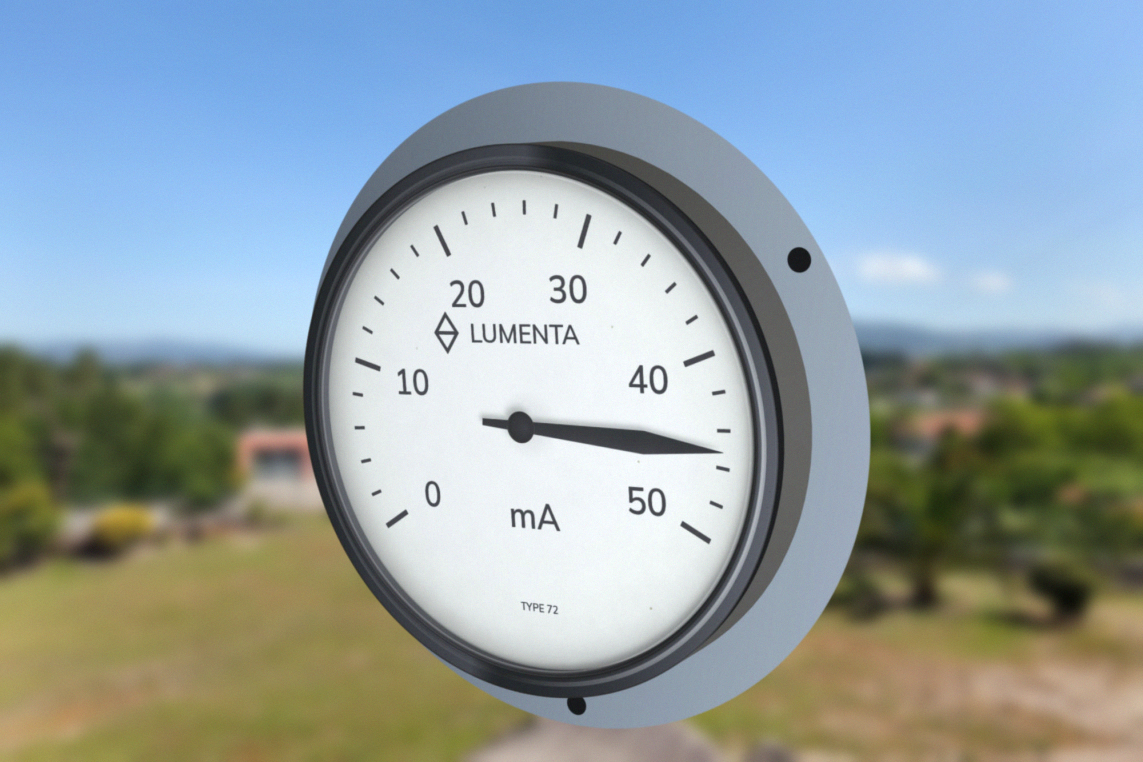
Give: 45 mA
